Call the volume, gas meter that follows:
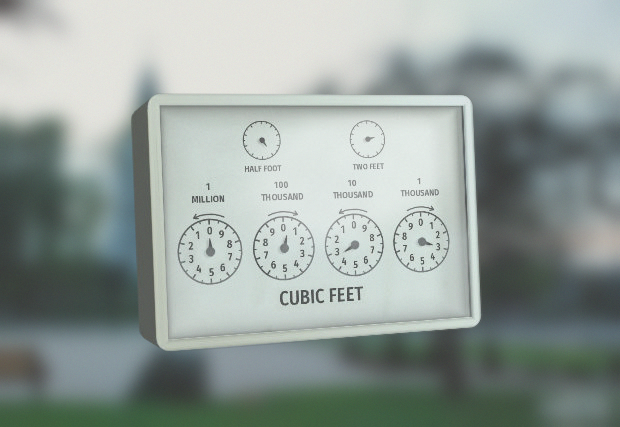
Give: 3300 ft³
